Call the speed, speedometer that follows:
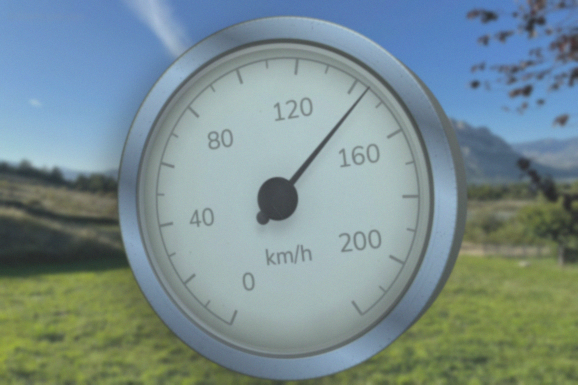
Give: 145 km/h
